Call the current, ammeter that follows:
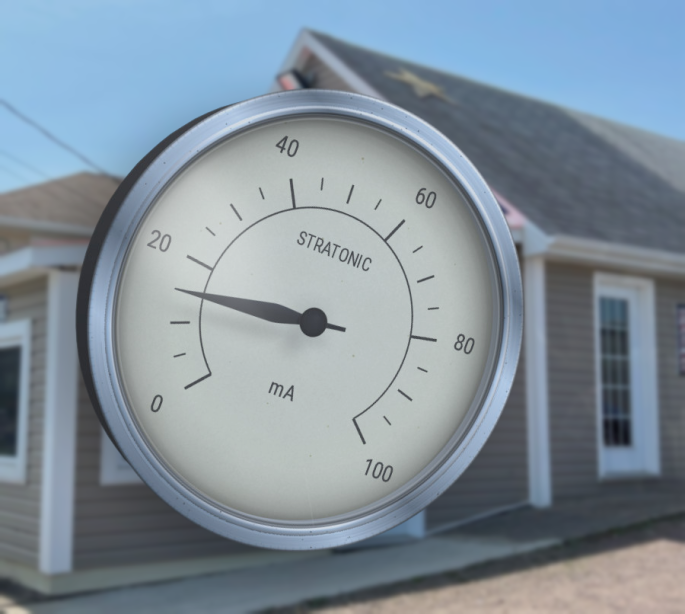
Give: 15 mA
